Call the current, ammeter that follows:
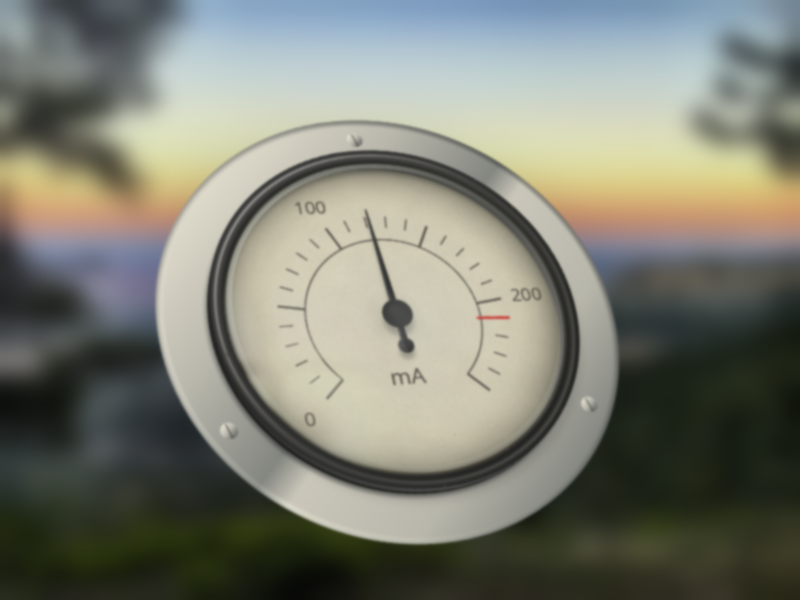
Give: 120 mA
